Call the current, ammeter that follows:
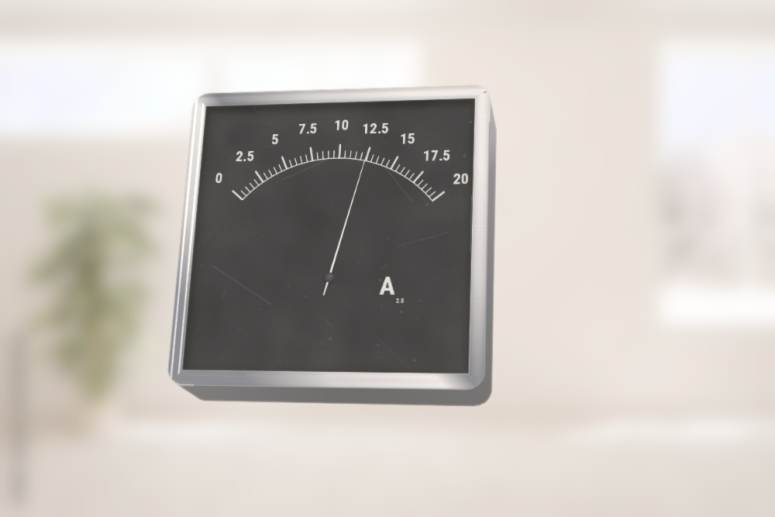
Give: 12.5 A
